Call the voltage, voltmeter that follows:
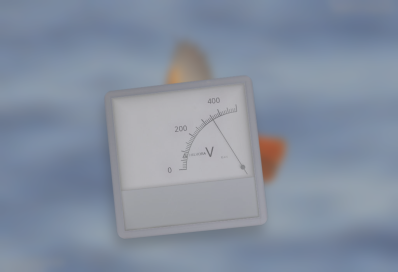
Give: 350 V
